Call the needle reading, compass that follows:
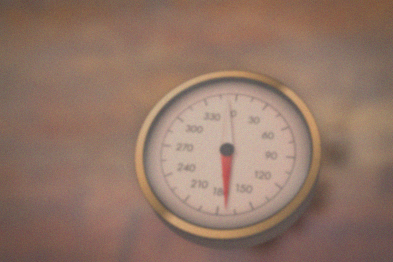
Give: 172.5 °
